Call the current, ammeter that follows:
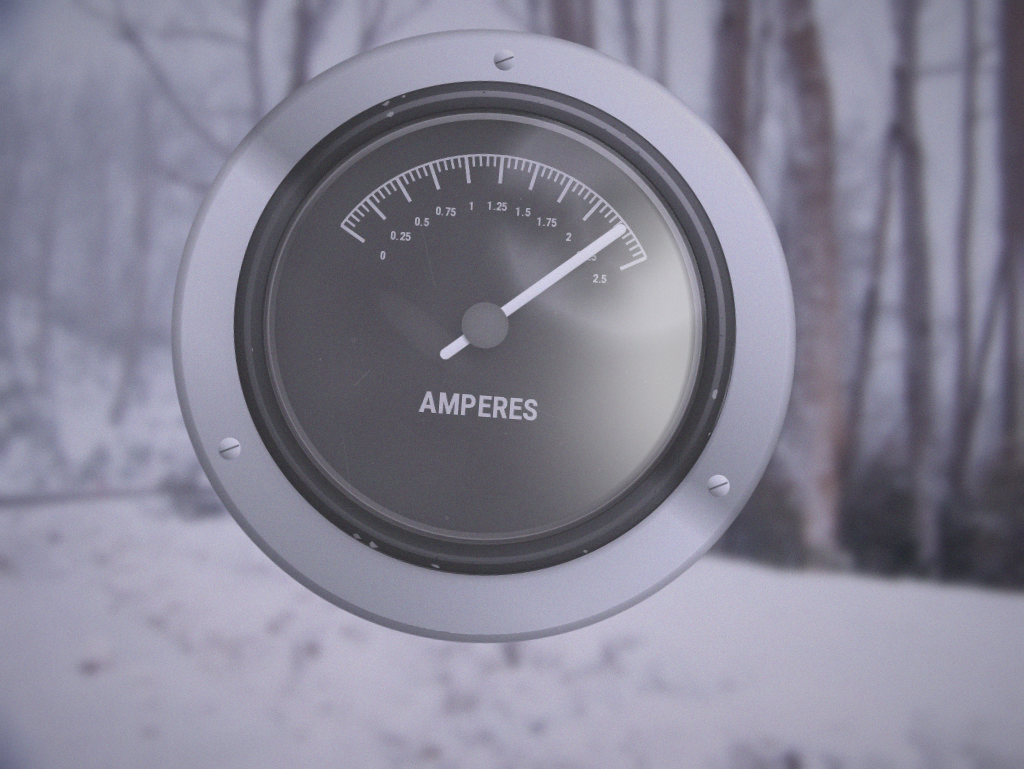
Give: 2.25 A
